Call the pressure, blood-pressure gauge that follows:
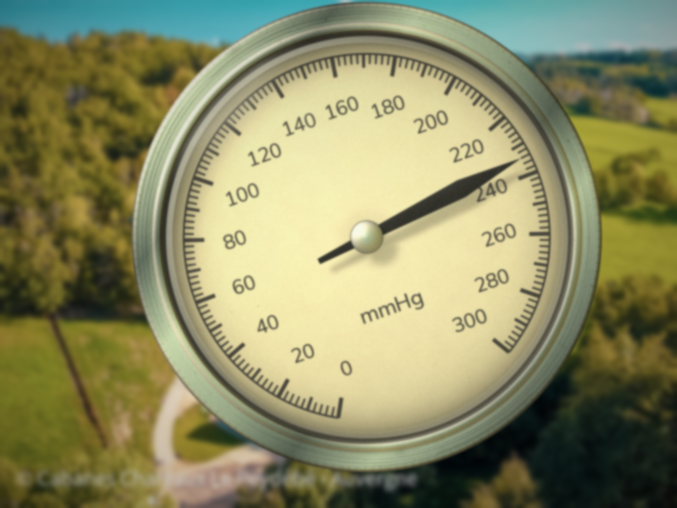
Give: 234 mmHg
